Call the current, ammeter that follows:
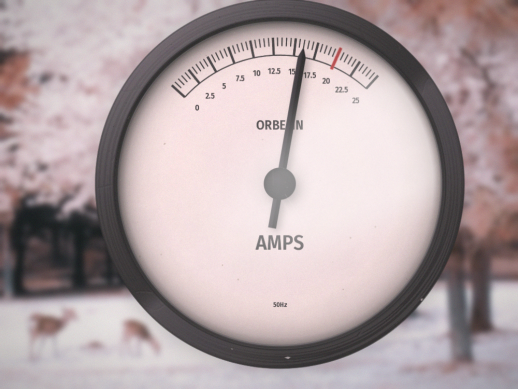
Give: 16 A
